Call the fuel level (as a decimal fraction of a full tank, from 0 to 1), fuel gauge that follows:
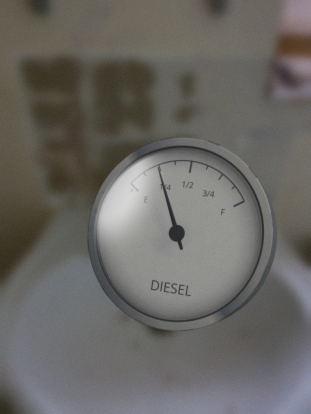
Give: 0.25
